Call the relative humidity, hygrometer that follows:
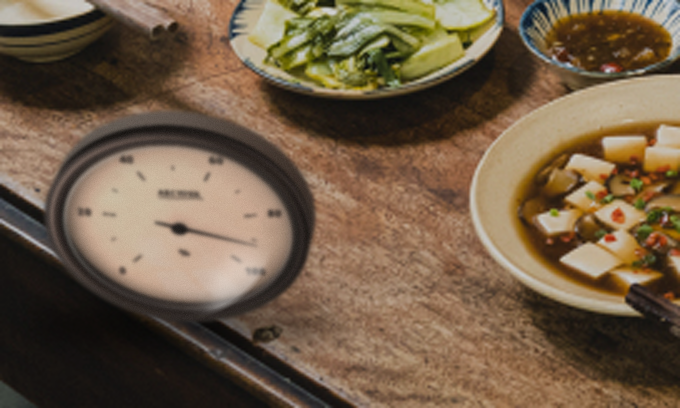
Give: 90 %
